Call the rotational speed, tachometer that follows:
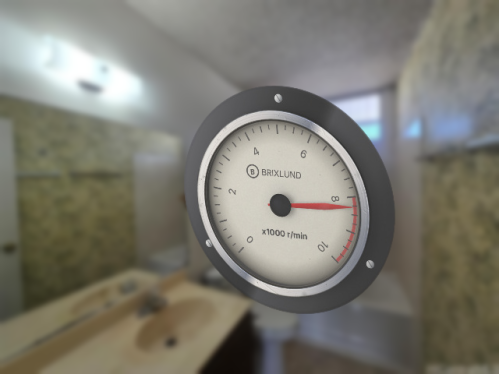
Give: 8250 rpm
